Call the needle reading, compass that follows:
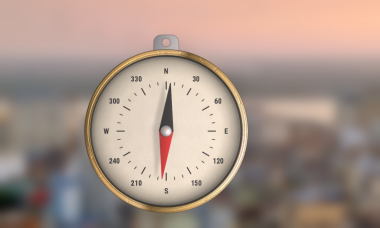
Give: 185 °
